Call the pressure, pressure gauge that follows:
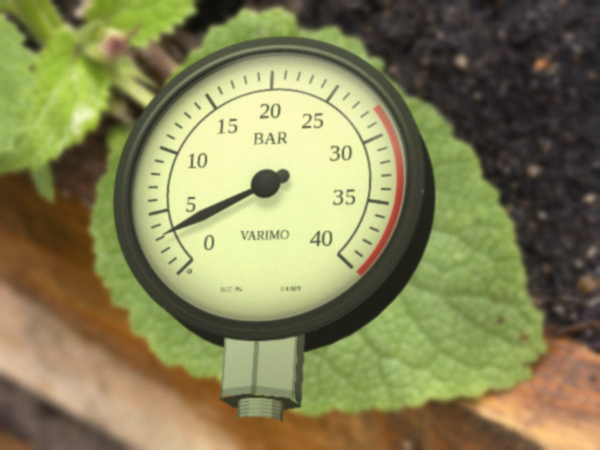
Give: 3 bar
